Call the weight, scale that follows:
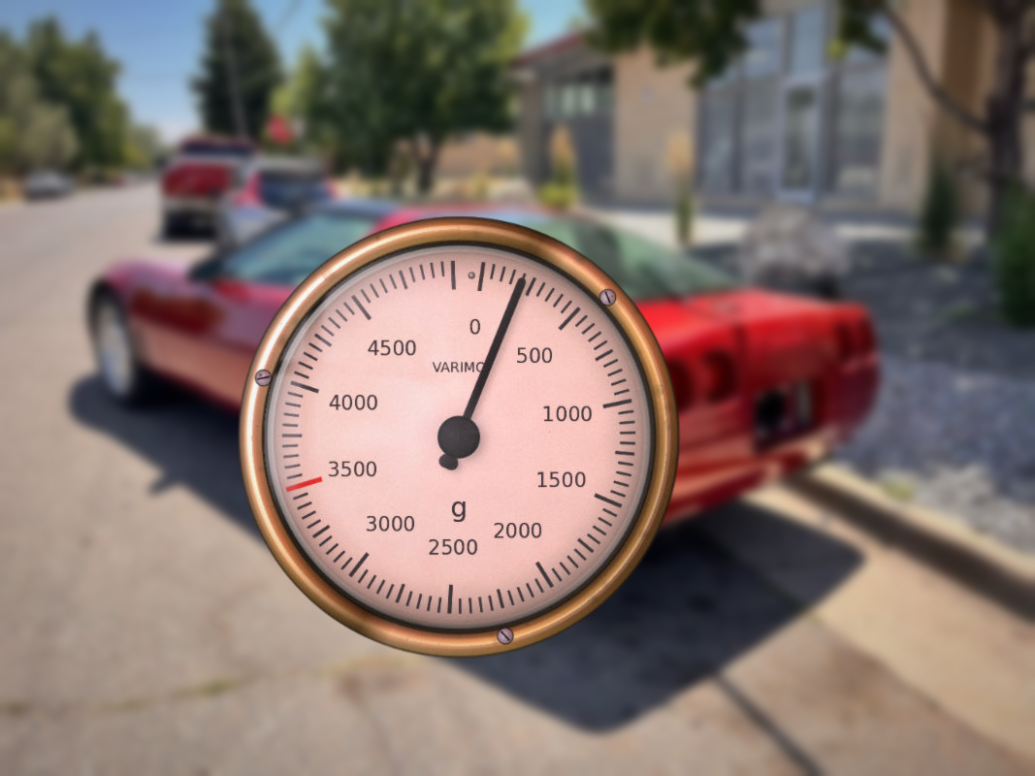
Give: 200 g
